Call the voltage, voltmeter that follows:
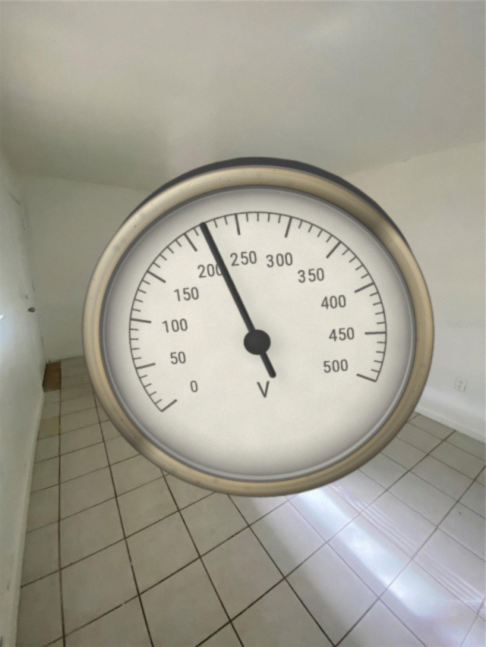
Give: 220 V
